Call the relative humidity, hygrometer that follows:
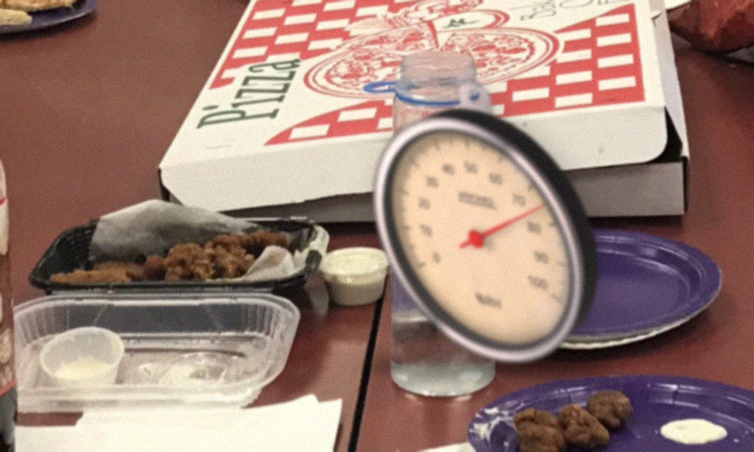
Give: 75 %
